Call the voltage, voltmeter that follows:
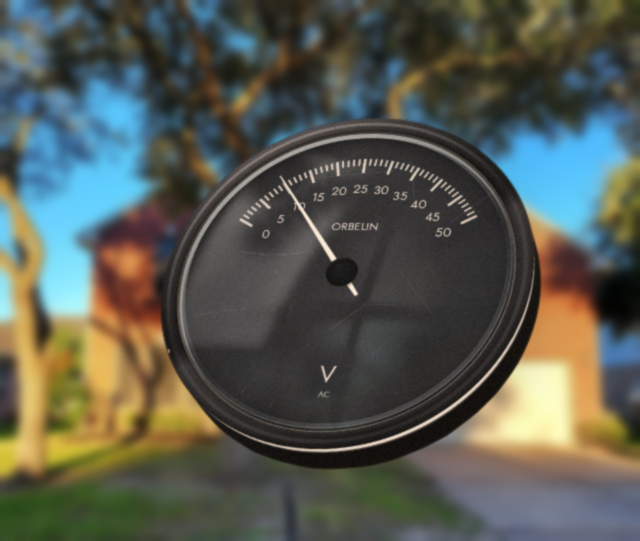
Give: 10 V
